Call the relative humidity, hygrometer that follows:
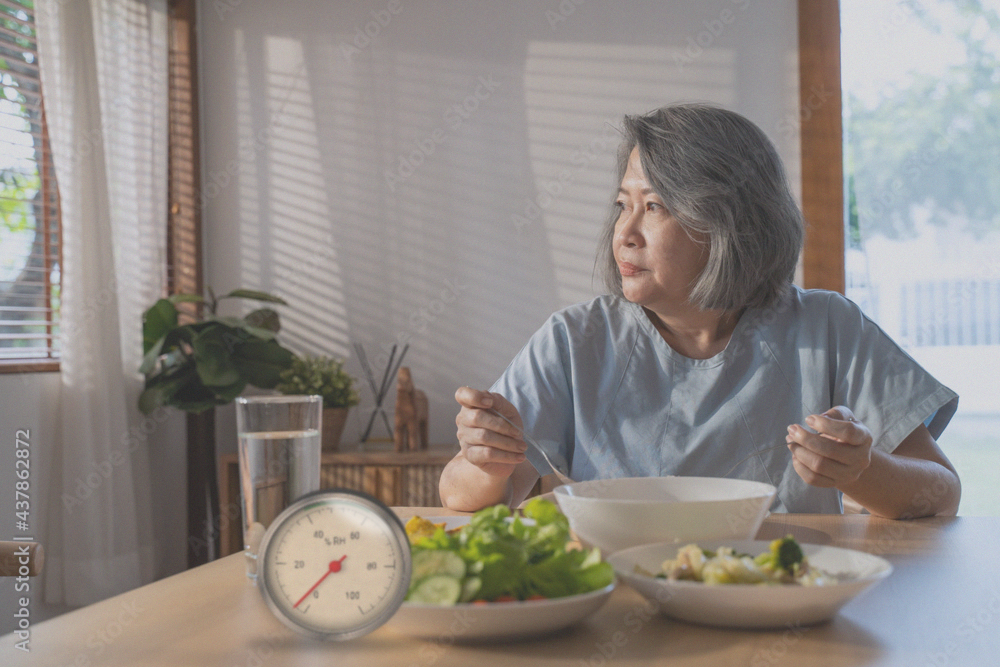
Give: 4 %
